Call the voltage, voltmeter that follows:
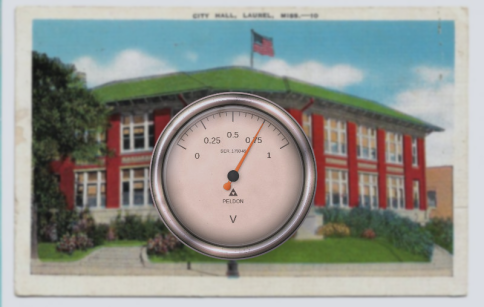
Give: 0.75 V
